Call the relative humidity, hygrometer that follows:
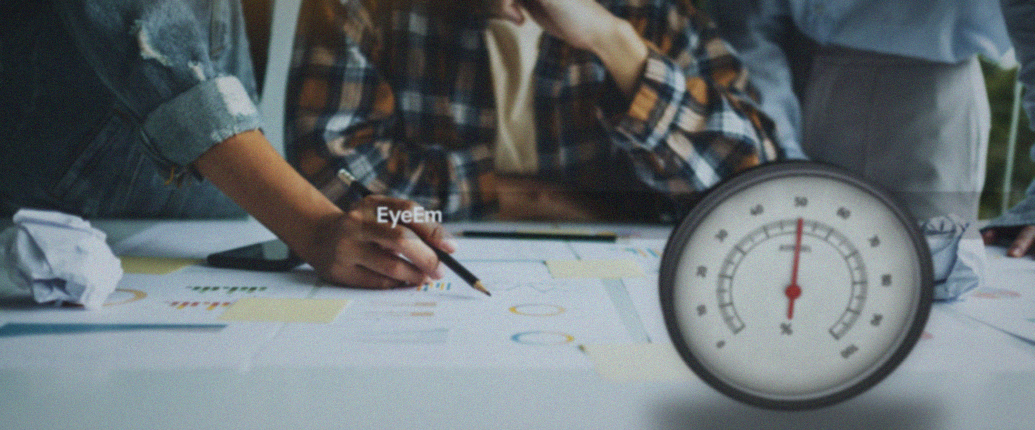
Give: 50 %
